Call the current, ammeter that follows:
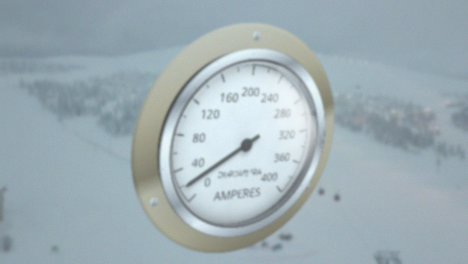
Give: 20 A
